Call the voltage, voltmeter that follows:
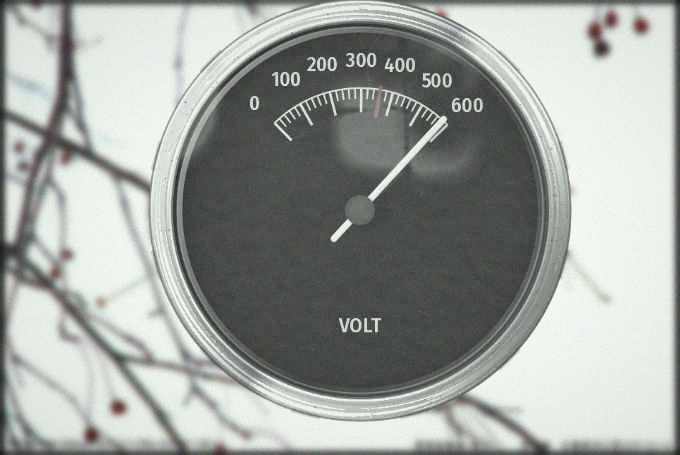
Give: 580 V
